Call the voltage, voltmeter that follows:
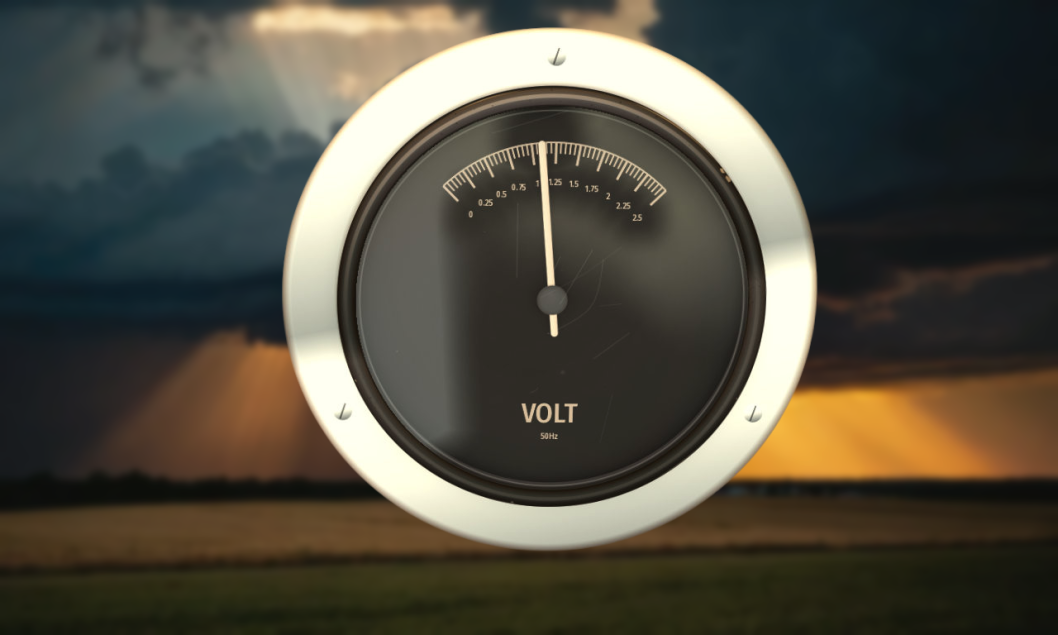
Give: 1.1 V
